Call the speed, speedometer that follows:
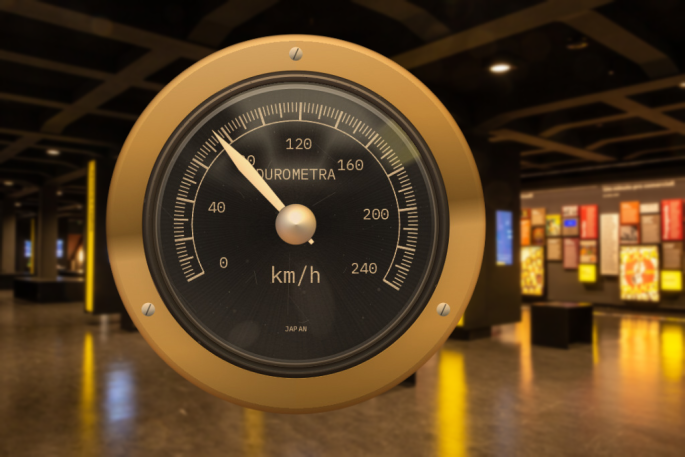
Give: 76 km/h
